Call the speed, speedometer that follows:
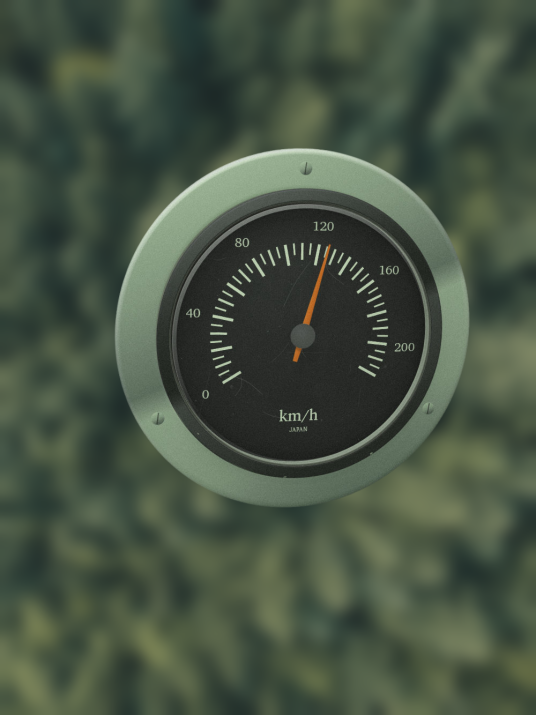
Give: 125 km/h
